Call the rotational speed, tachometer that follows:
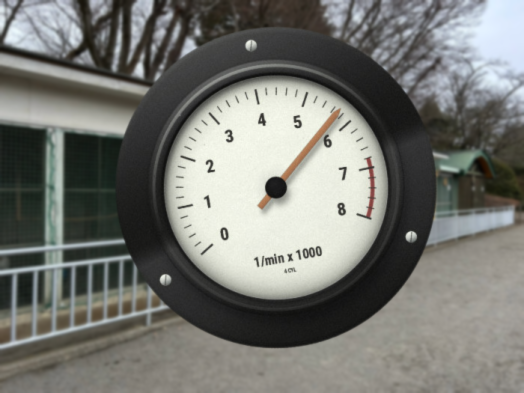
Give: 5700 rpm
